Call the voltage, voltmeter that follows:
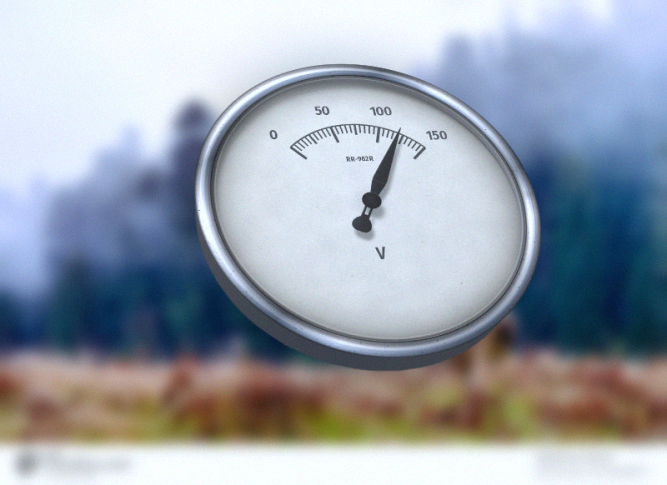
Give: 120 V
